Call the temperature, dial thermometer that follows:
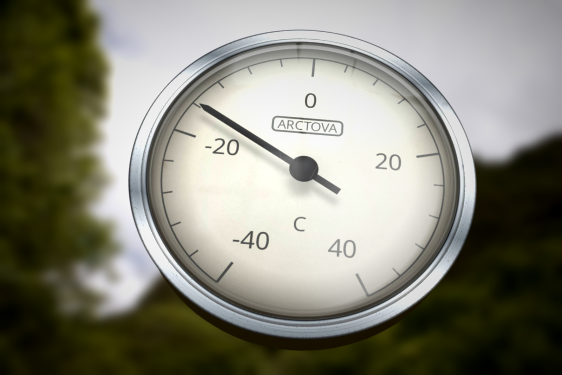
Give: -16 °C
